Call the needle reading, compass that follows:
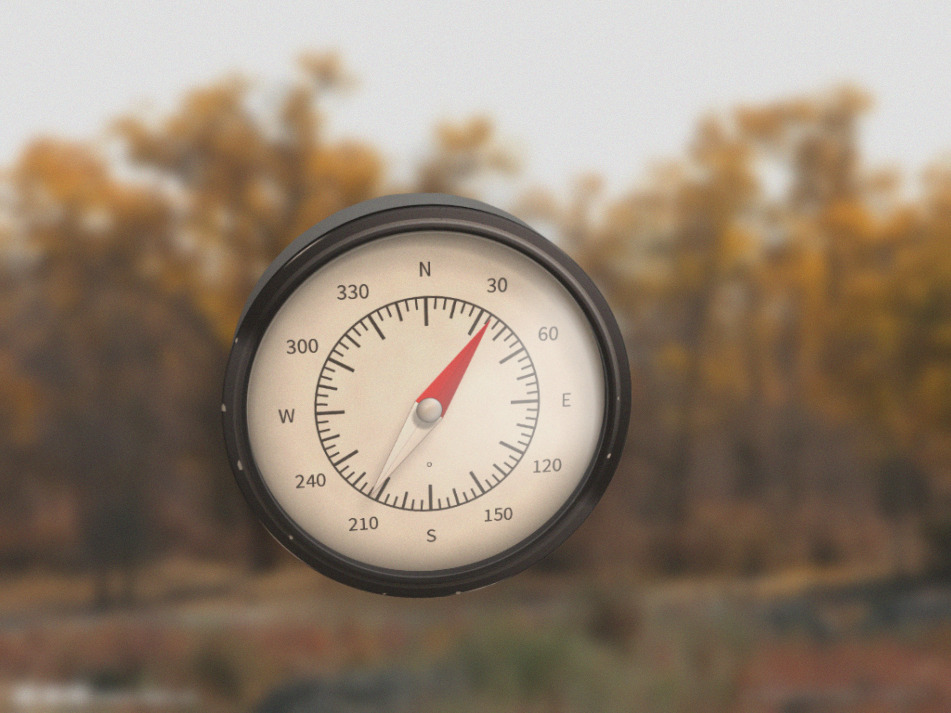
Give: 35 °
